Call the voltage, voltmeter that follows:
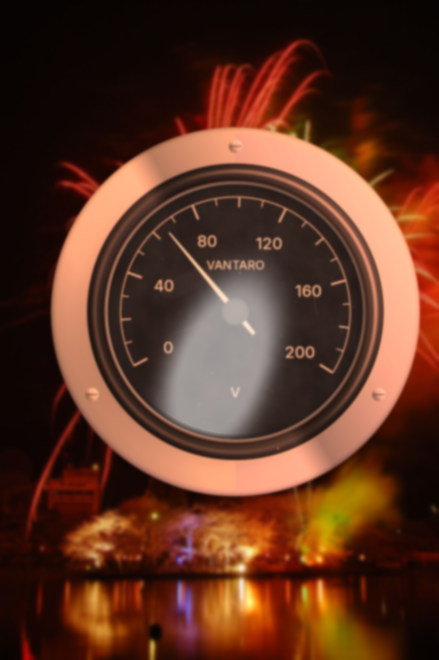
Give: 65 V
